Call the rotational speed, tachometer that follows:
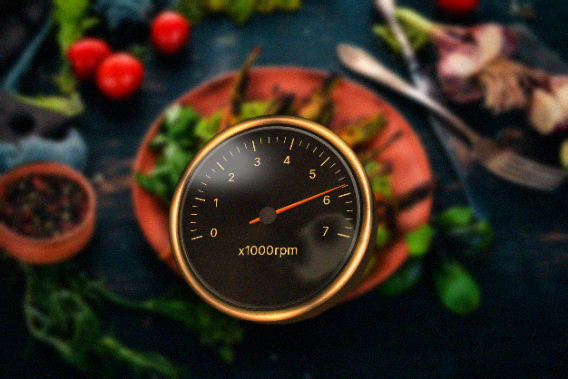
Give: 5800 rpm
